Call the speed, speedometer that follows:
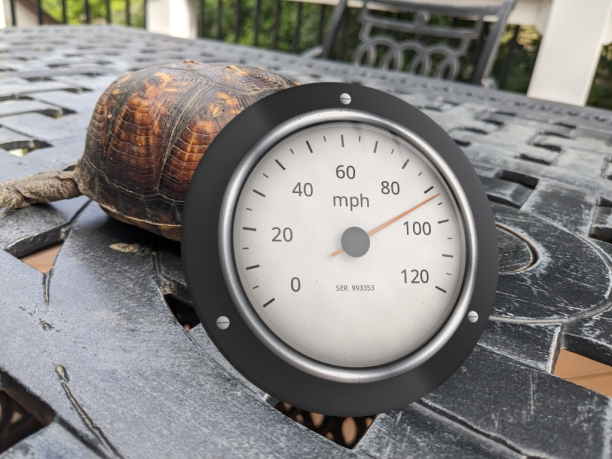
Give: 92.5 mph
